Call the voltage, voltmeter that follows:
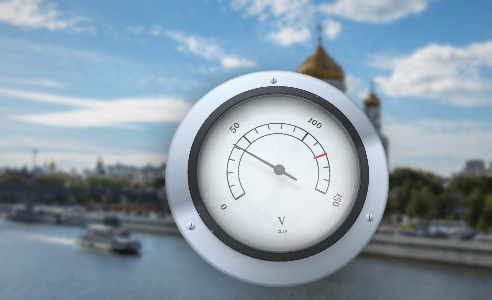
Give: 40 V
